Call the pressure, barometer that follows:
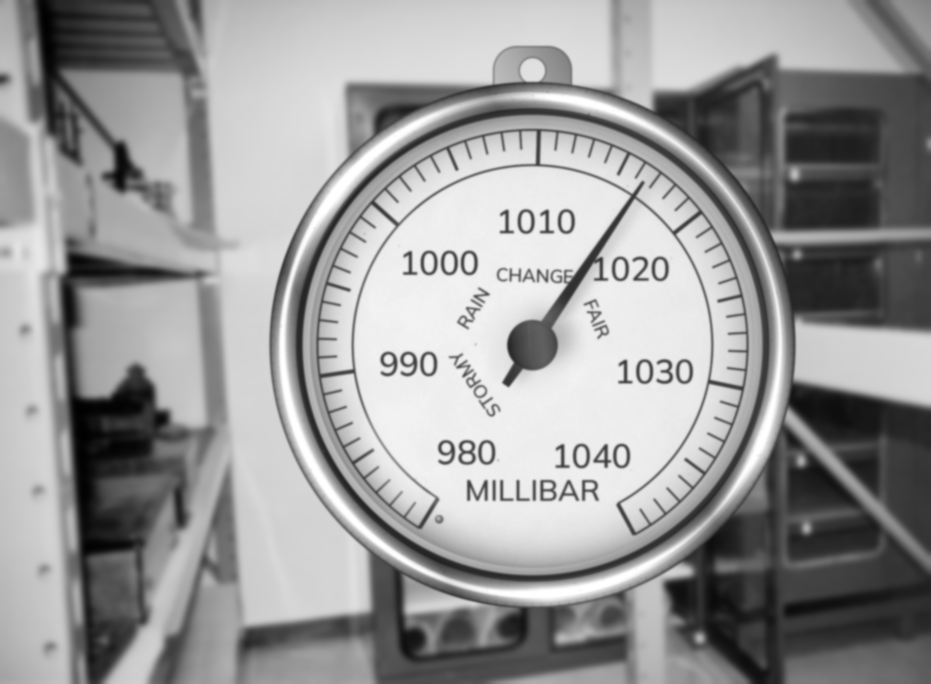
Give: 1016.5 mbar
